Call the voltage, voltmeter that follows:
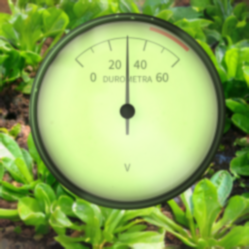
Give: 30 V
